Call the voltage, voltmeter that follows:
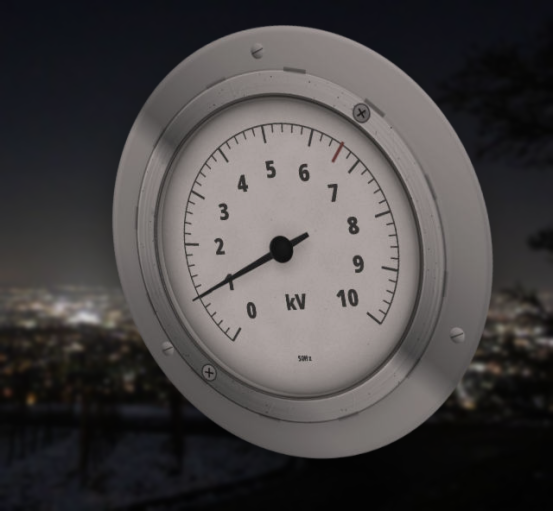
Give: 1 kV
